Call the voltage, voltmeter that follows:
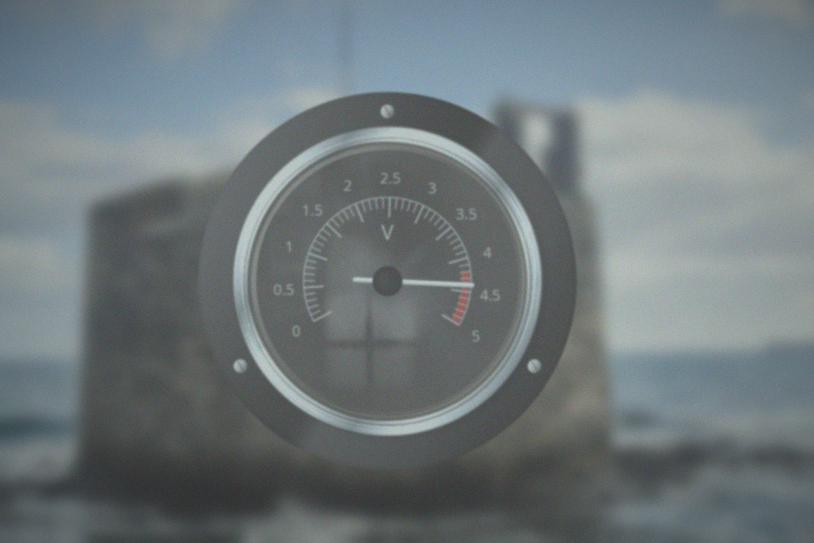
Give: 4.4 V
